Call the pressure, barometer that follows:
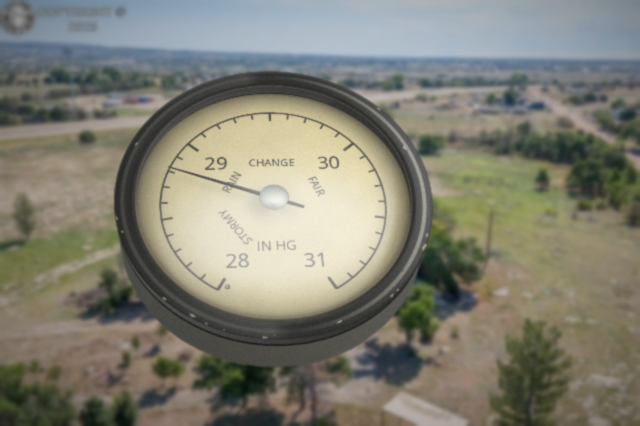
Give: 28.8 inHg
